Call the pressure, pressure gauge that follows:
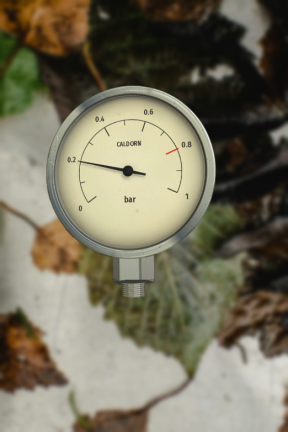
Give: 0.2 bar
